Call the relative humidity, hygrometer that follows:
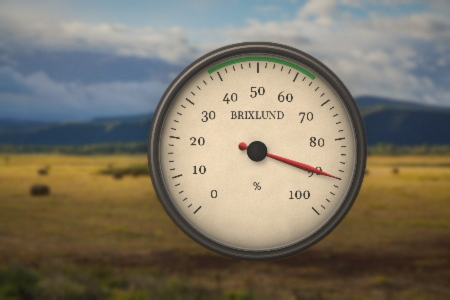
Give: 90 %
